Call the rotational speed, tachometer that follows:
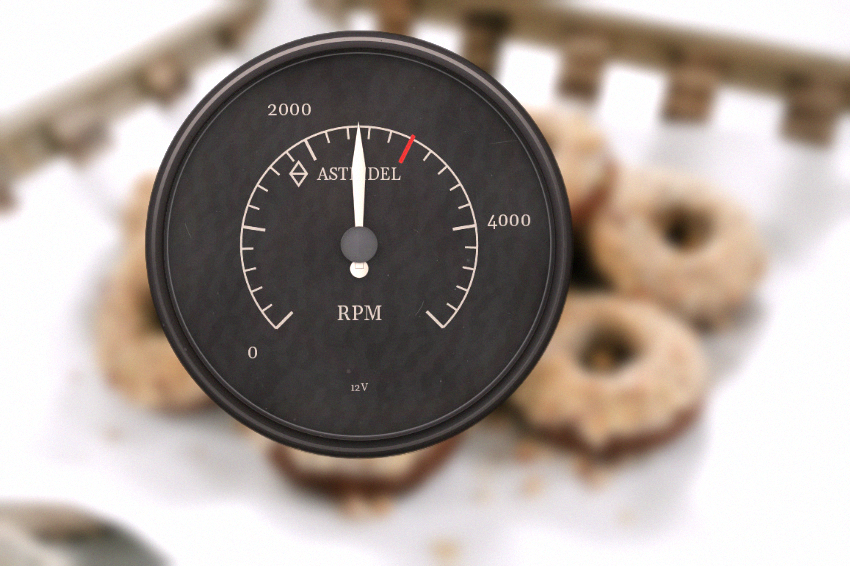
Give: 2500 rpm
